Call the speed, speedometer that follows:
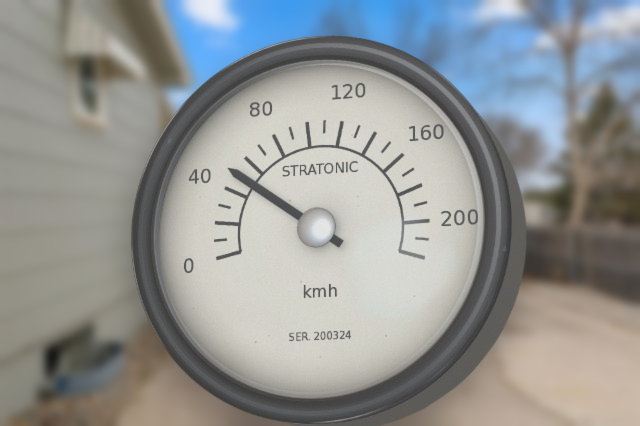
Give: 50 km/h
